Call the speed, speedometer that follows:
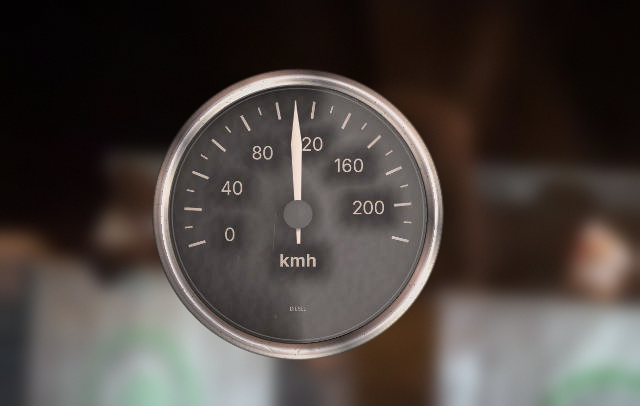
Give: 110 km/h
